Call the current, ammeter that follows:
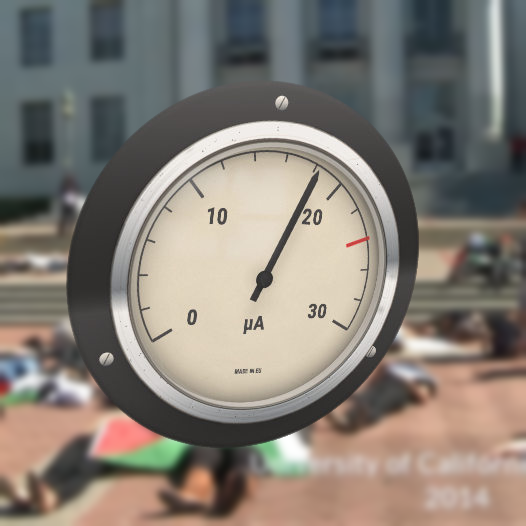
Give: 18 µA
